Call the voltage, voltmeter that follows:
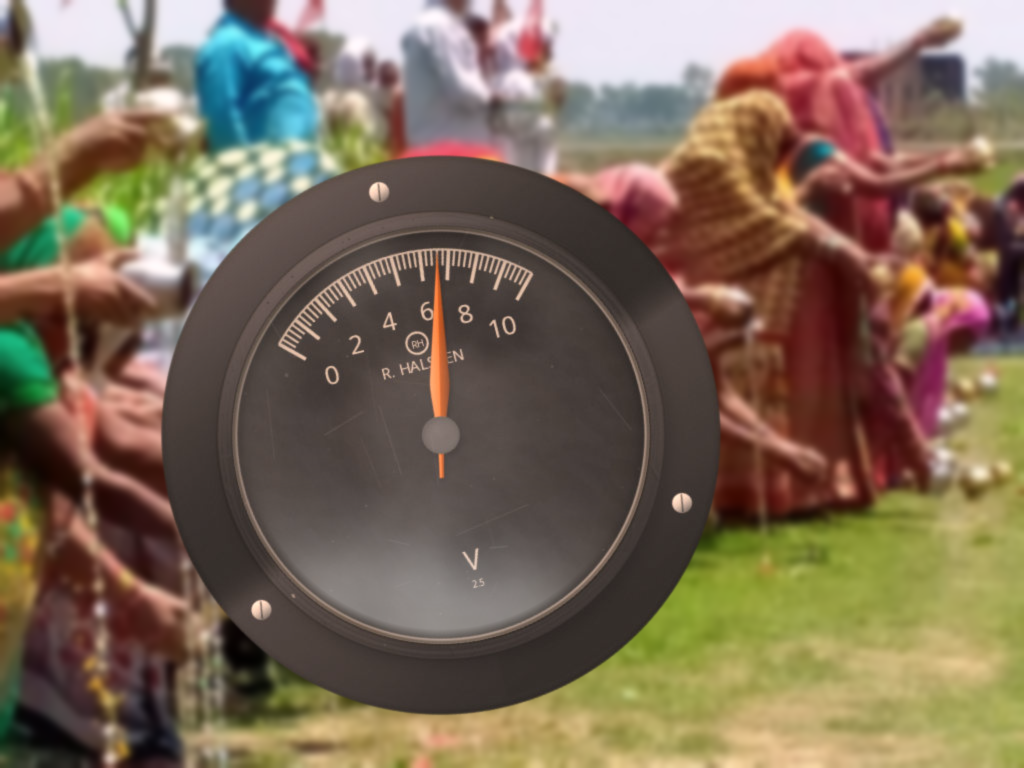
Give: 6.6 V
